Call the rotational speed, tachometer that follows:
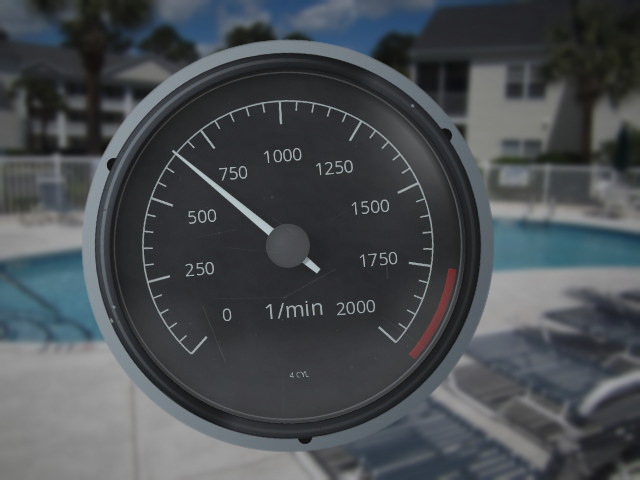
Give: 650 rpm
